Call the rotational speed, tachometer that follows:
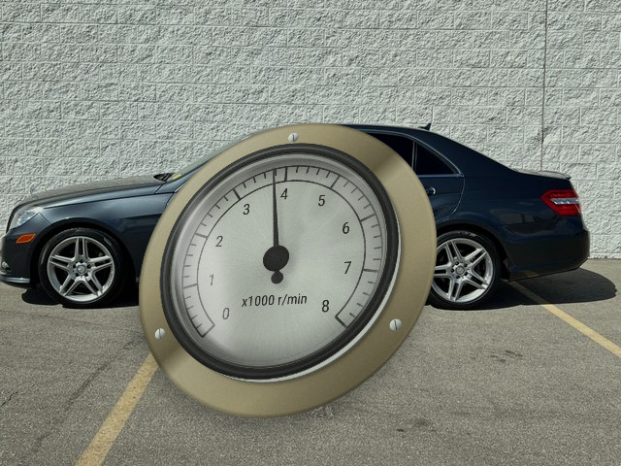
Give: 3800 rpm
